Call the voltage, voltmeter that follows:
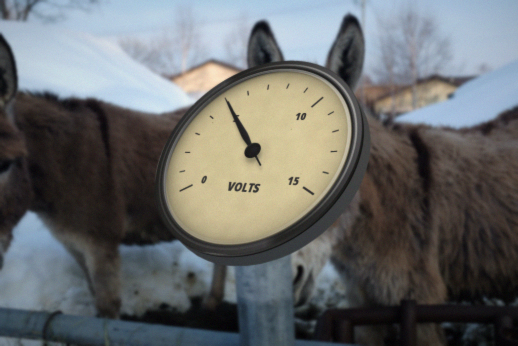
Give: 5 V
